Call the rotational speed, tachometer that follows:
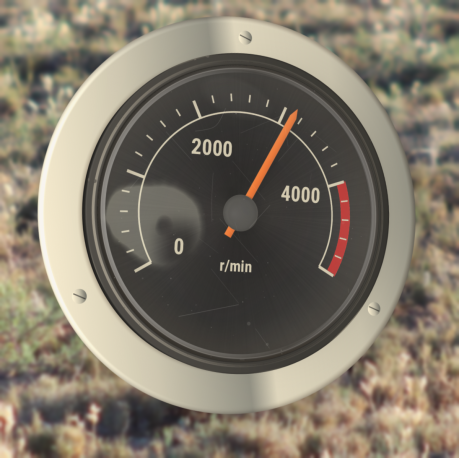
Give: 3100 rpm
